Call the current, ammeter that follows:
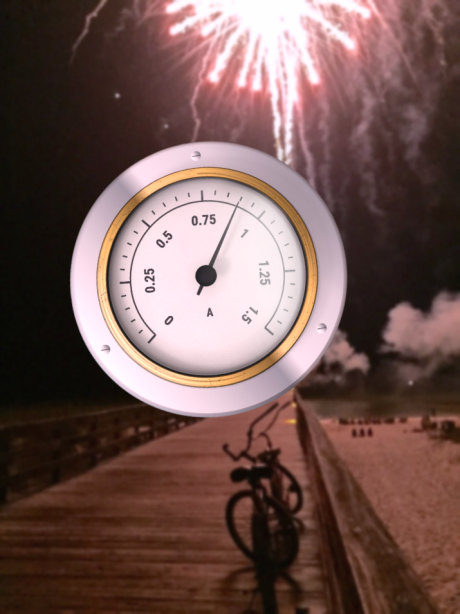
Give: 0.9 A
